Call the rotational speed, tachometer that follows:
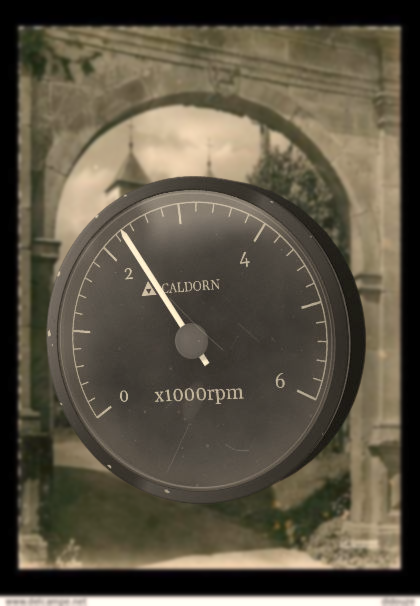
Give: 2300 rpm
